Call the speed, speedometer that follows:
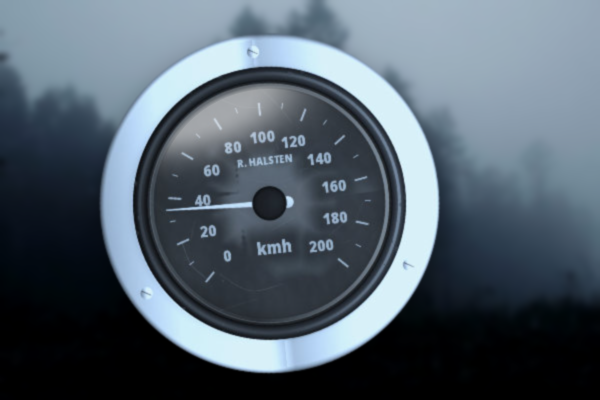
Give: 35 km/h
